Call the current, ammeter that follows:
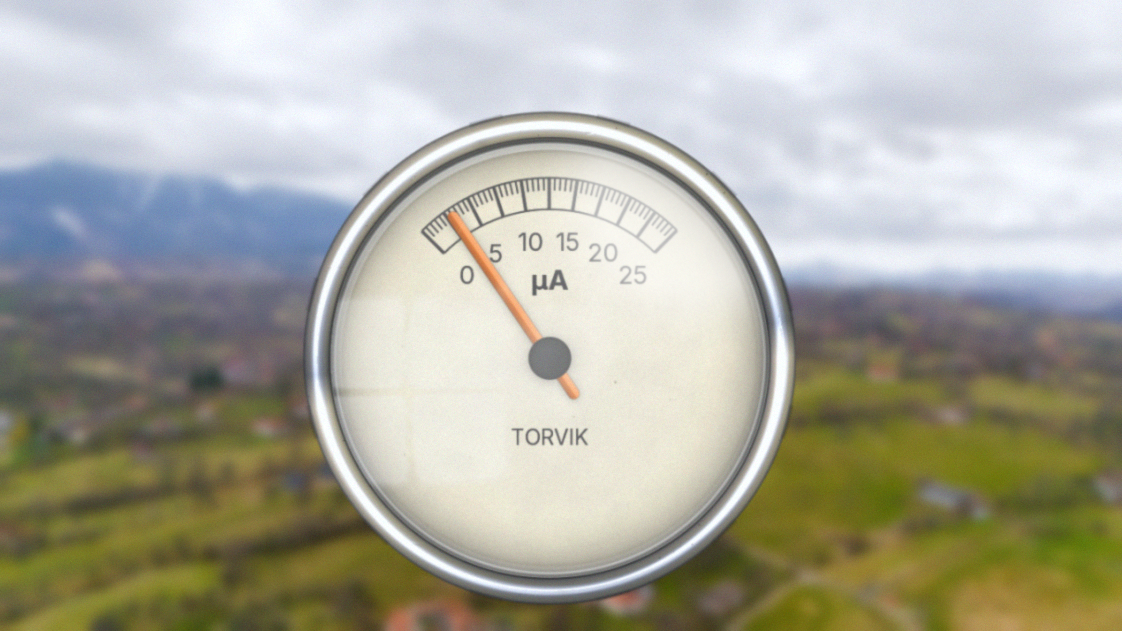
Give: 3 µA
